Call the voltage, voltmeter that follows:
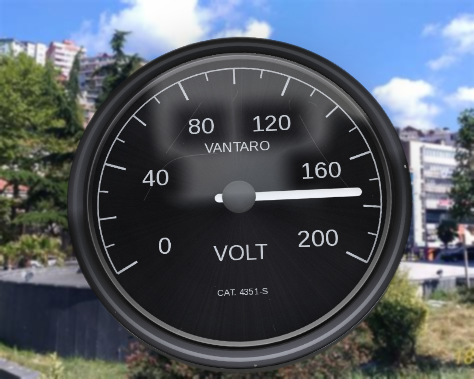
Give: 175 V
